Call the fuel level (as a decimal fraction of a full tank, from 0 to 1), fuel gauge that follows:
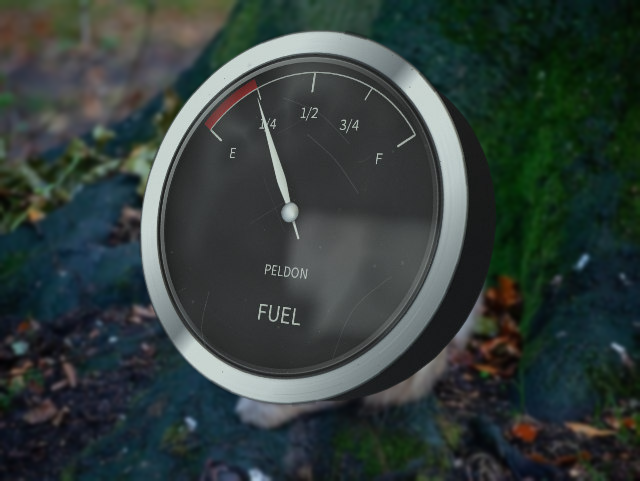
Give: 0.25
